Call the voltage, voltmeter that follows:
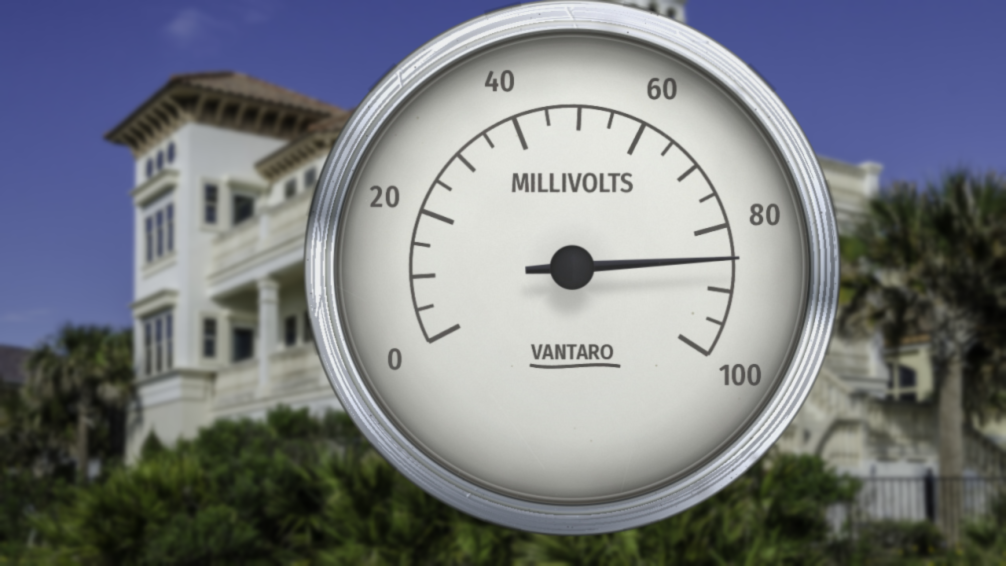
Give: 85 mV
